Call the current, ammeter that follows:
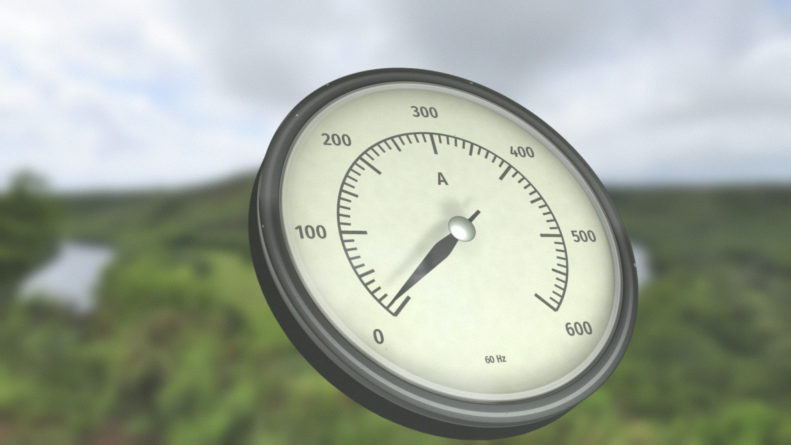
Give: 10 A
